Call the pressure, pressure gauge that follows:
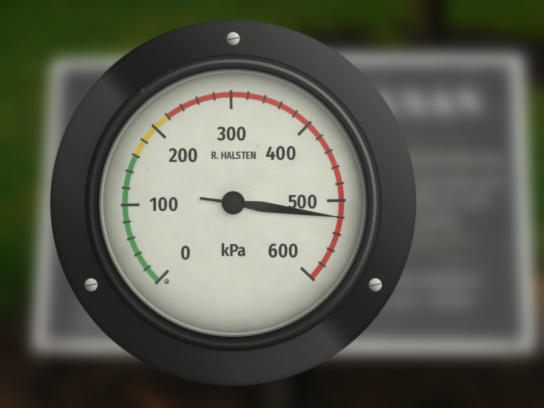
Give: 520 kPa
